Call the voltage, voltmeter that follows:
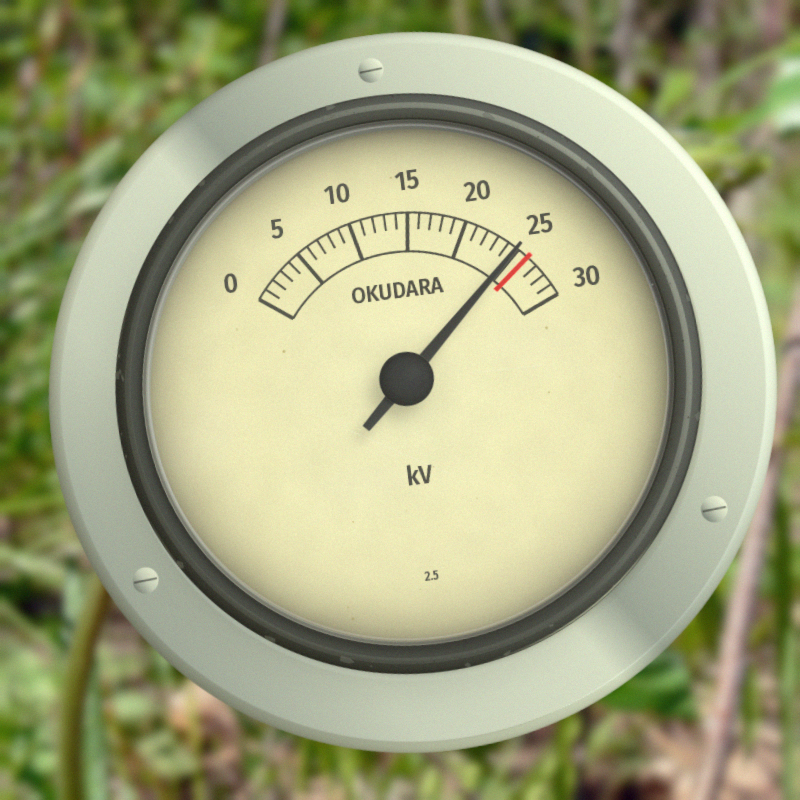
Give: 25 kV
